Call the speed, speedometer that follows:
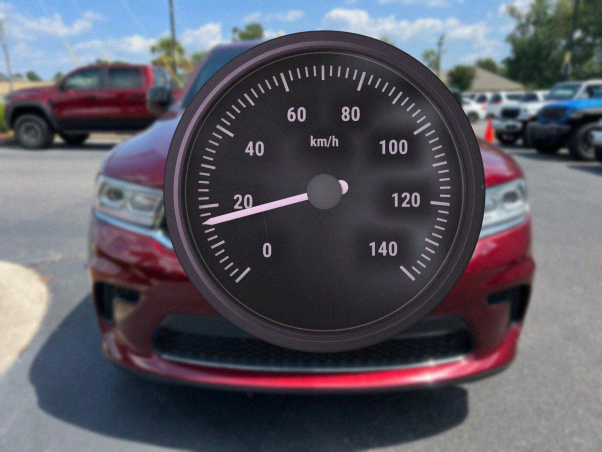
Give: 16 km/h
